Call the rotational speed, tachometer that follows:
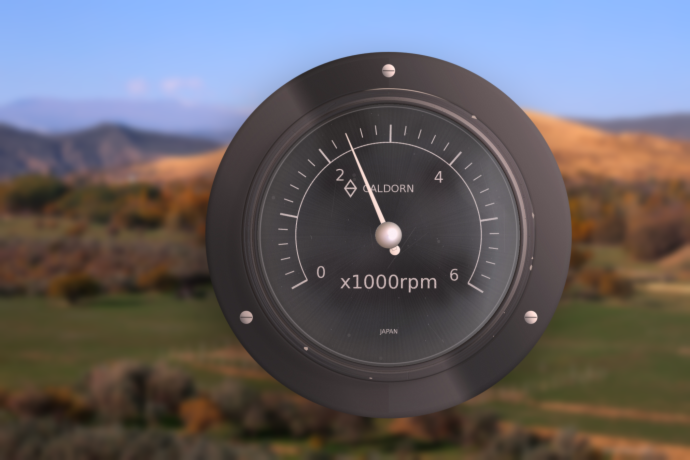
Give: 2400 rpm
